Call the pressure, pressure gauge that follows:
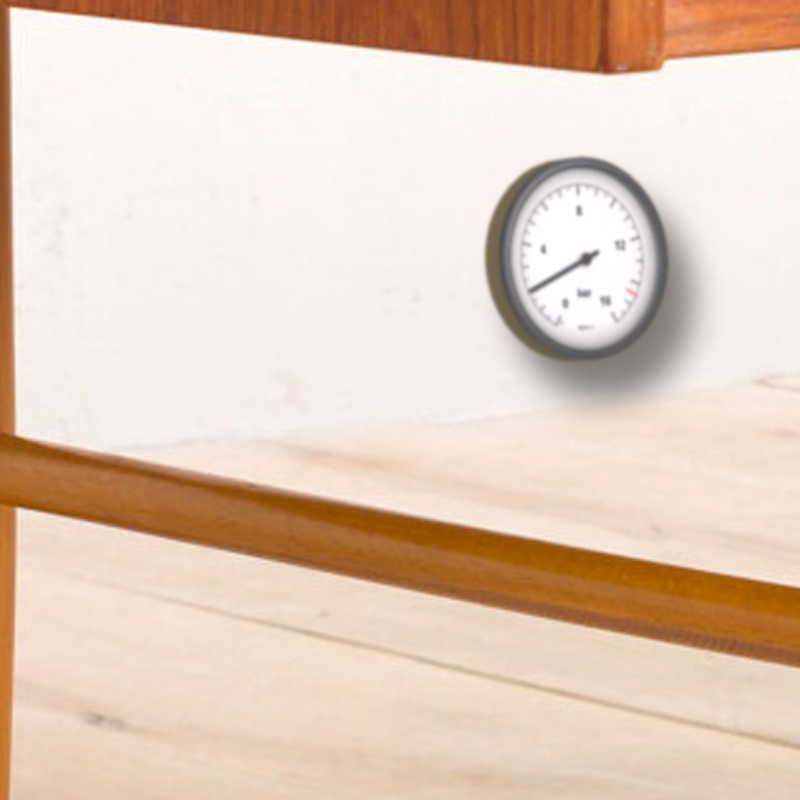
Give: 2 bar
